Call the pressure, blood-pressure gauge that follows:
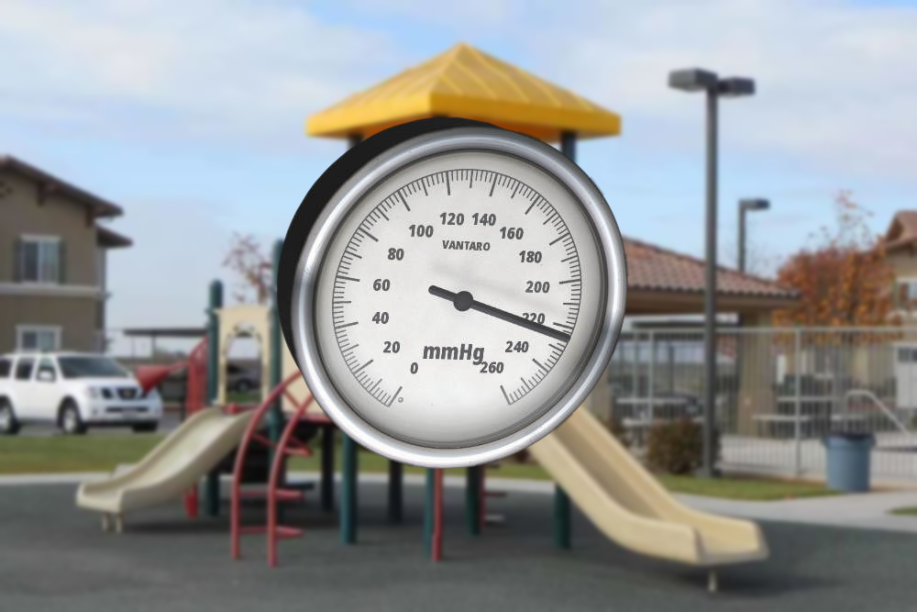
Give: 224 mmHg
